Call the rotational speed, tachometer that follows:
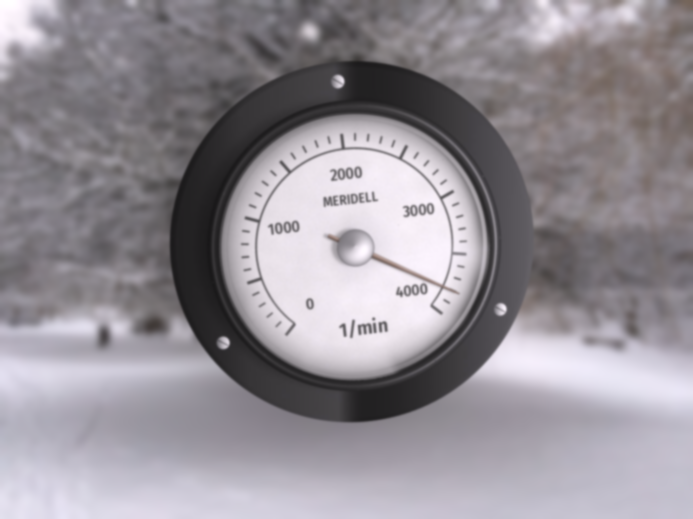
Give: 3800 rpm
